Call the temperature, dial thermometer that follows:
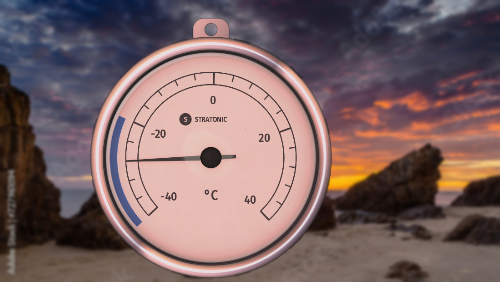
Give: -28 °C
